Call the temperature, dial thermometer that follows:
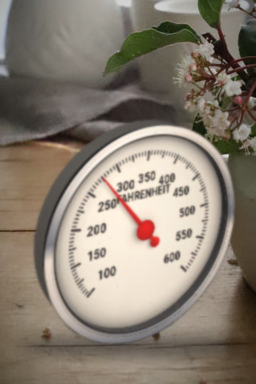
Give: 275 °F
